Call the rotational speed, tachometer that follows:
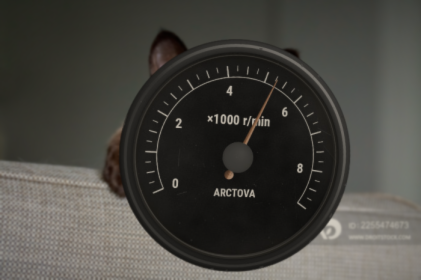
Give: 5250 rpm
